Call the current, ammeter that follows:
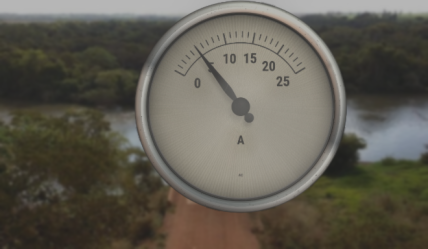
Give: 5 A
